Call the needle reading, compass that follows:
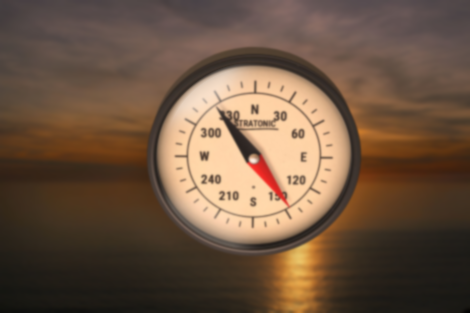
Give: 145 °
